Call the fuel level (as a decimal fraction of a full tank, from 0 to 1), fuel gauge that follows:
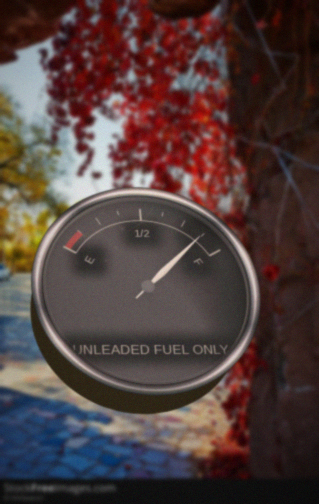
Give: 0.875
